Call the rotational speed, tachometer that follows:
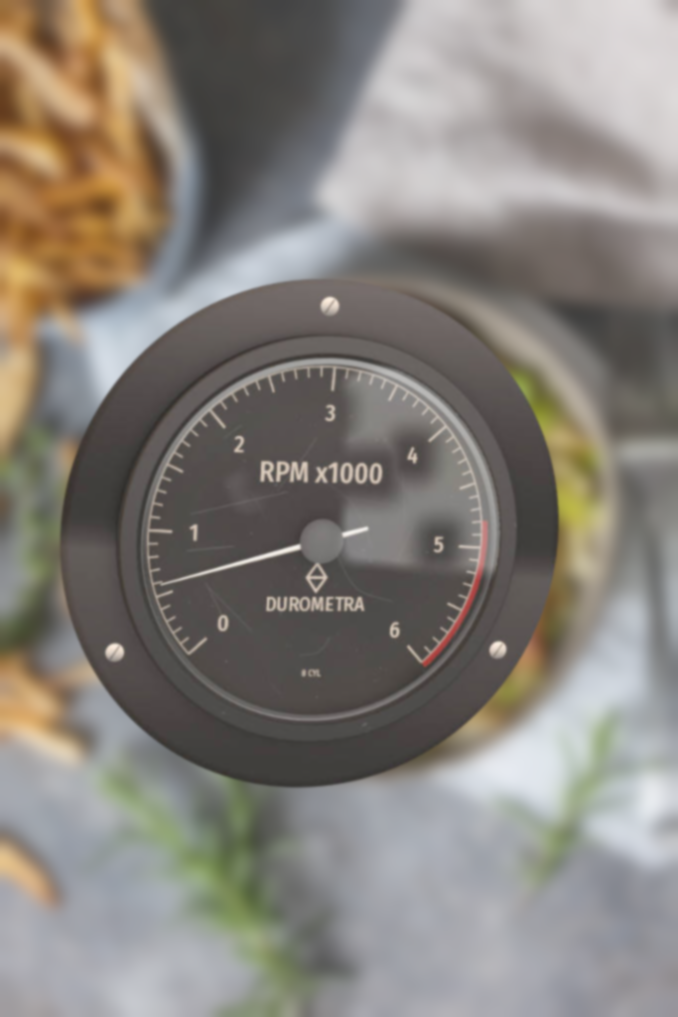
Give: 600 rpm
